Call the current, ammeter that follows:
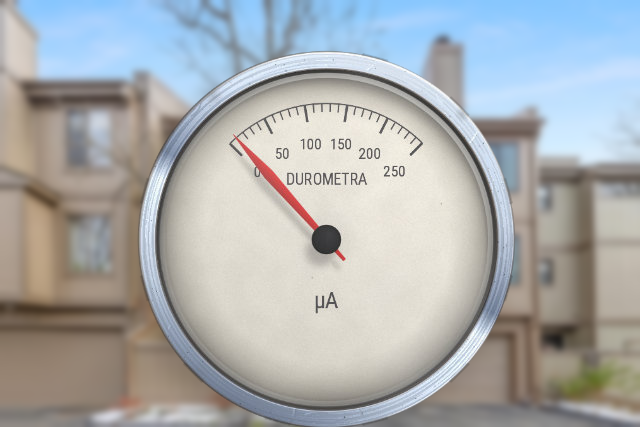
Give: 10 µA
